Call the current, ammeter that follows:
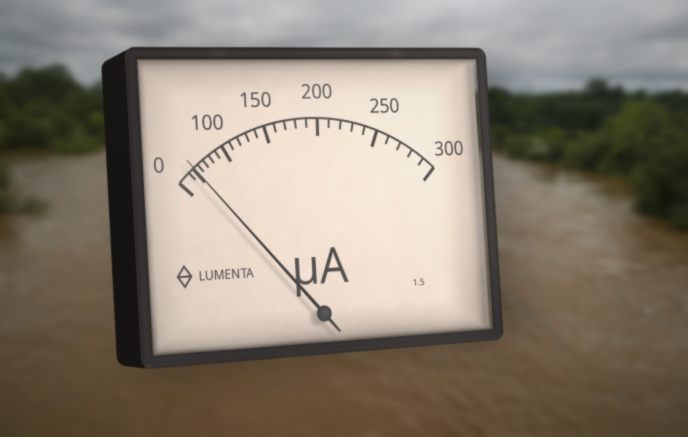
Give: 50 µA
